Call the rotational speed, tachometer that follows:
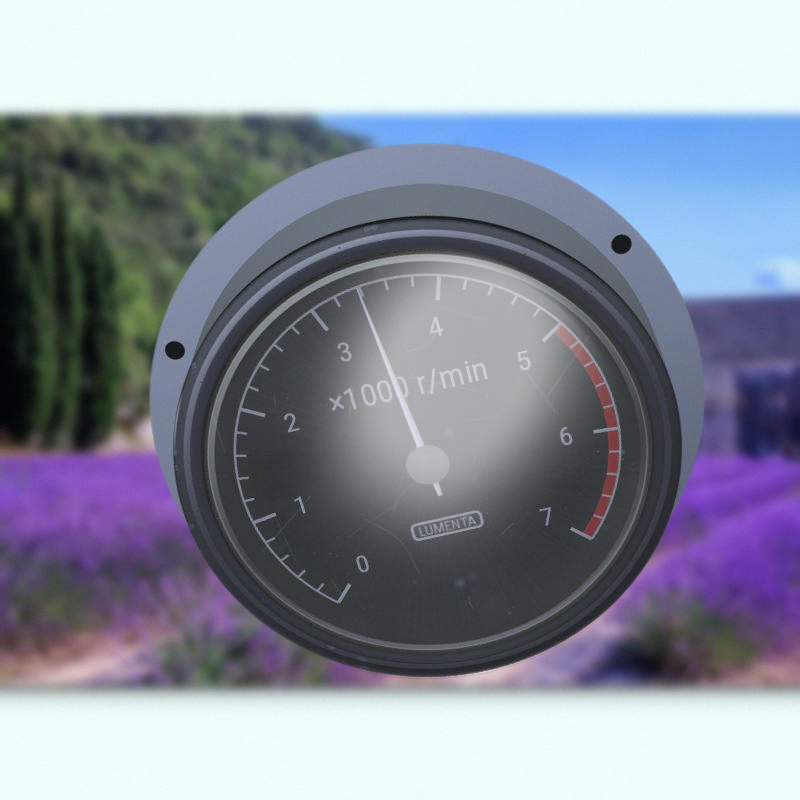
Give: 3400 rpm
